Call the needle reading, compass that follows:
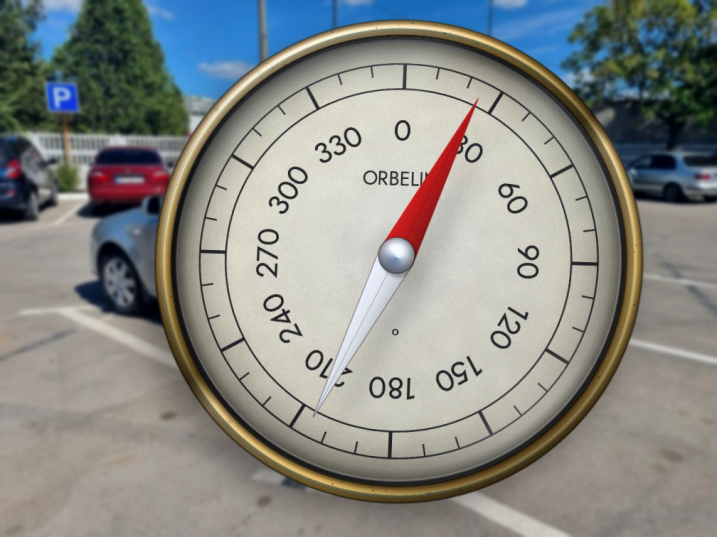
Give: 25 °
